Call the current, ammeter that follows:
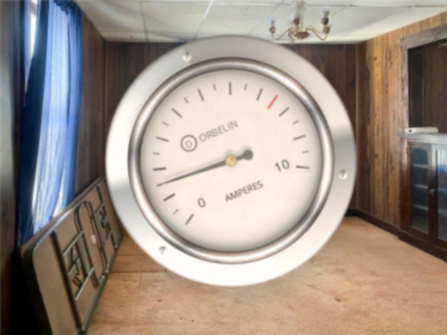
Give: 1.5 A
